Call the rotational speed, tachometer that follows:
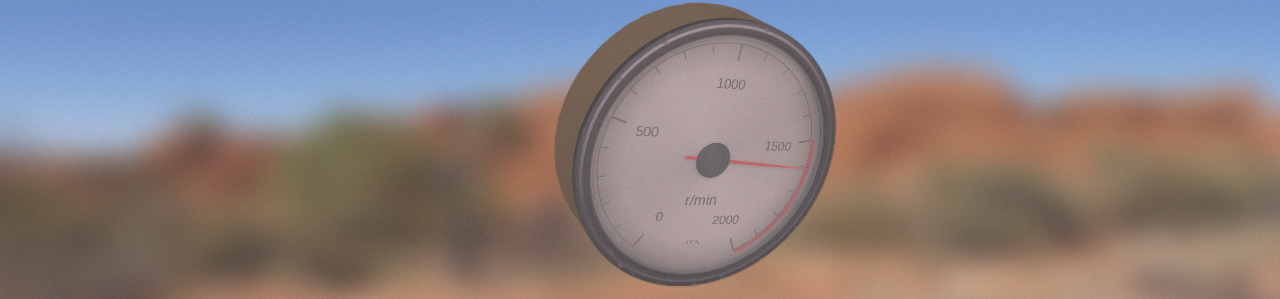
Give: 1600 rpm
